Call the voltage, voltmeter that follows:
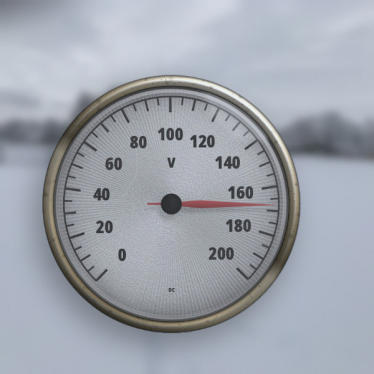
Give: 167.5 V
